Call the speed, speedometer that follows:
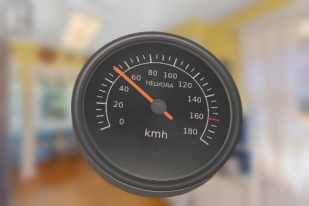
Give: 50 km/h
